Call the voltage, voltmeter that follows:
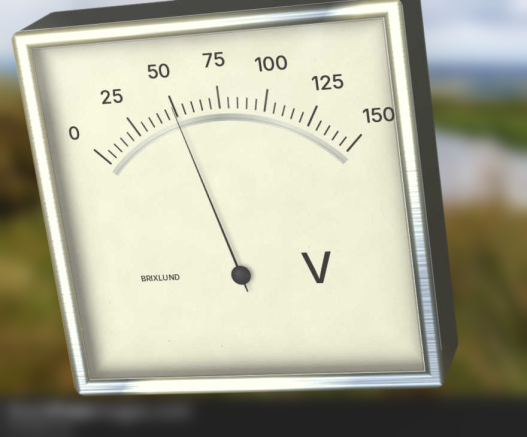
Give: 50 V
